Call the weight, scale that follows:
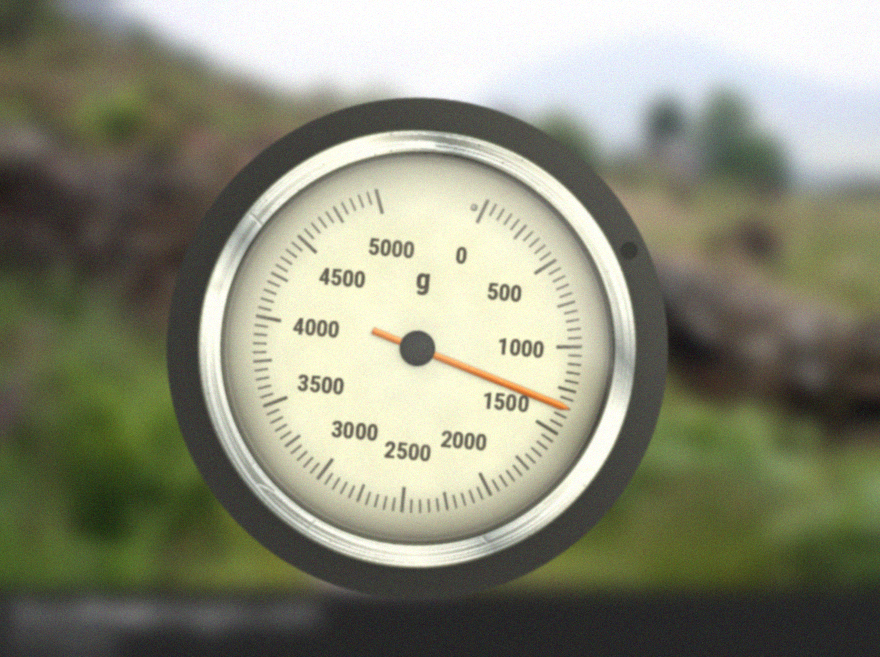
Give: 1350 g
